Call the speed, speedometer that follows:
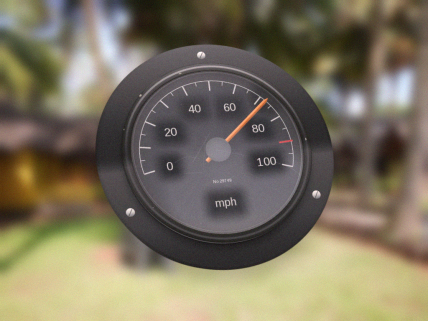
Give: 72.5 mph
